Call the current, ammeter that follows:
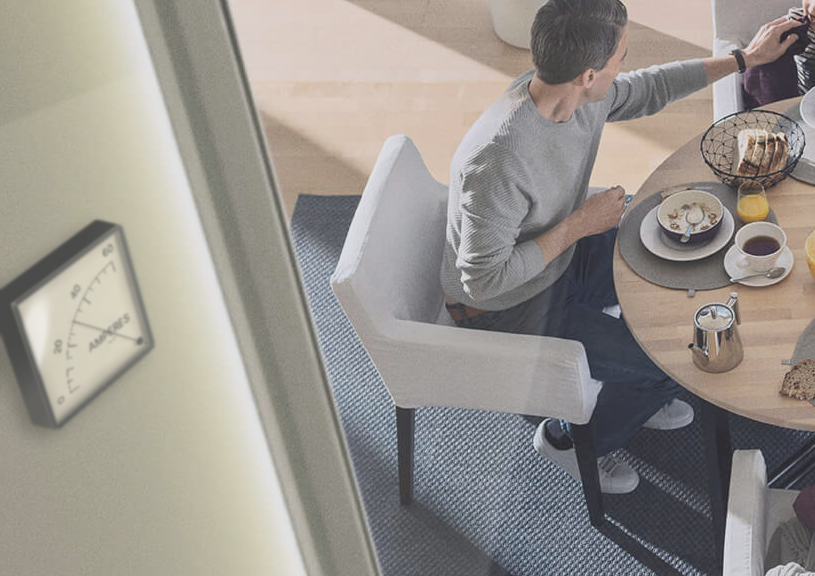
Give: 30 A
